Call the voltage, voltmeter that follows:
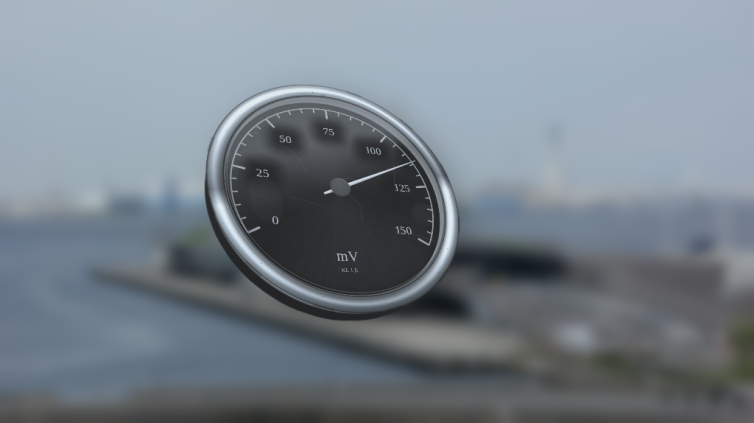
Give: 115 mV
